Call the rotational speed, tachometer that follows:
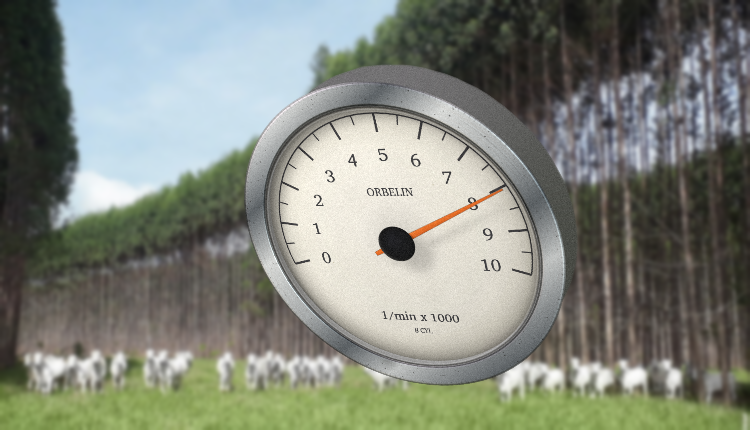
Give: 8000 rpm
